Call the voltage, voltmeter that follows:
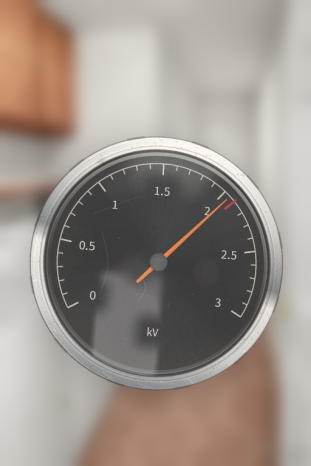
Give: 2.05 kV
